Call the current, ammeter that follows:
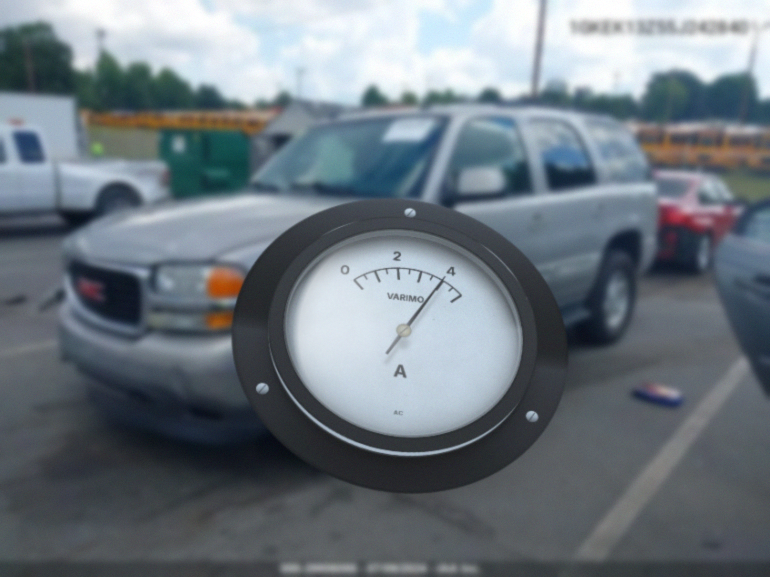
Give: 4 A
